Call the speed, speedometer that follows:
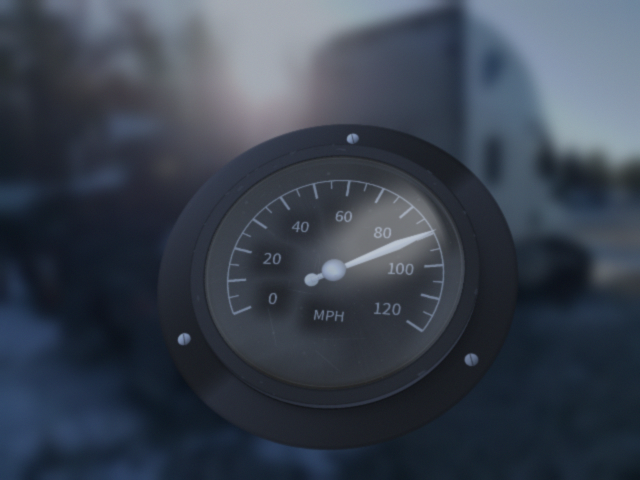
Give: 90 mph
